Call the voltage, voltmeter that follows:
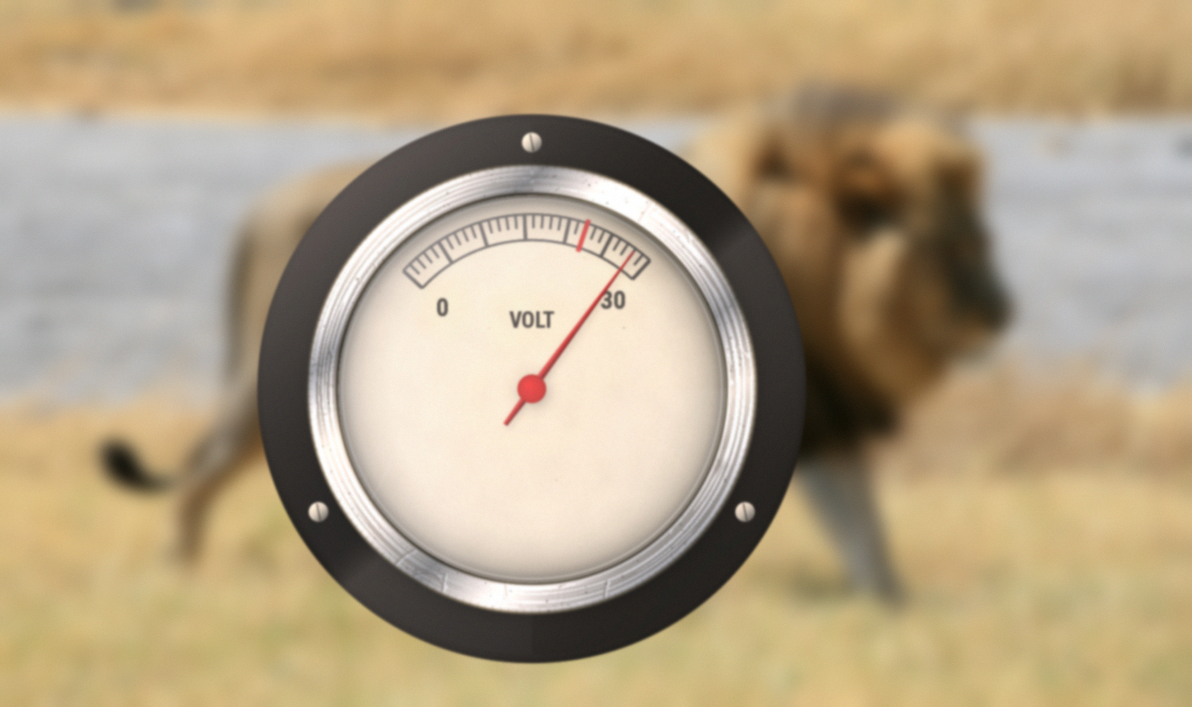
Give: 28 V
